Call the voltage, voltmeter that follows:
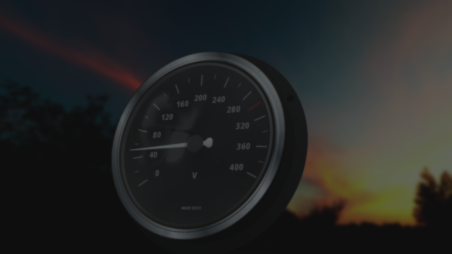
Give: 50 V
